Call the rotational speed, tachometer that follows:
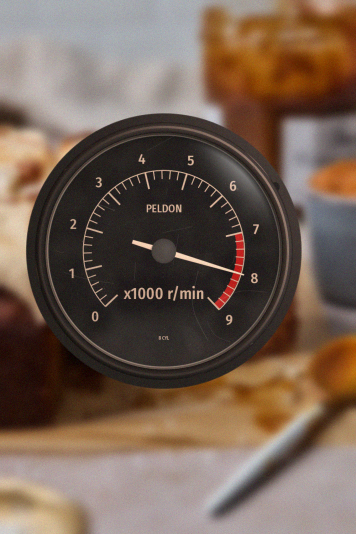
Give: 8000 rpm
